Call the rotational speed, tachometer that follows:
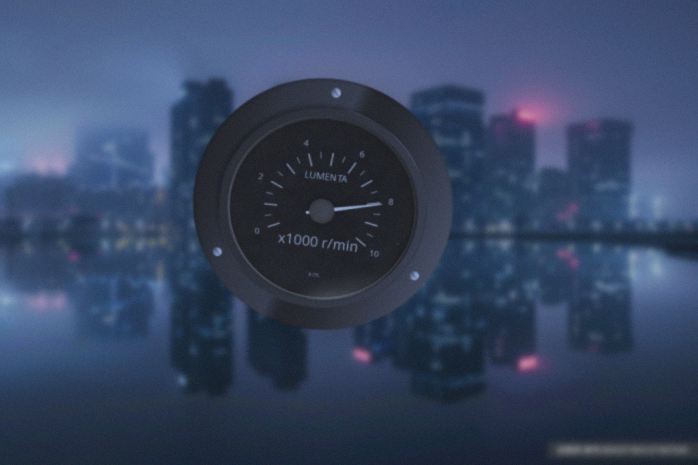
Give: 8000 rpm
